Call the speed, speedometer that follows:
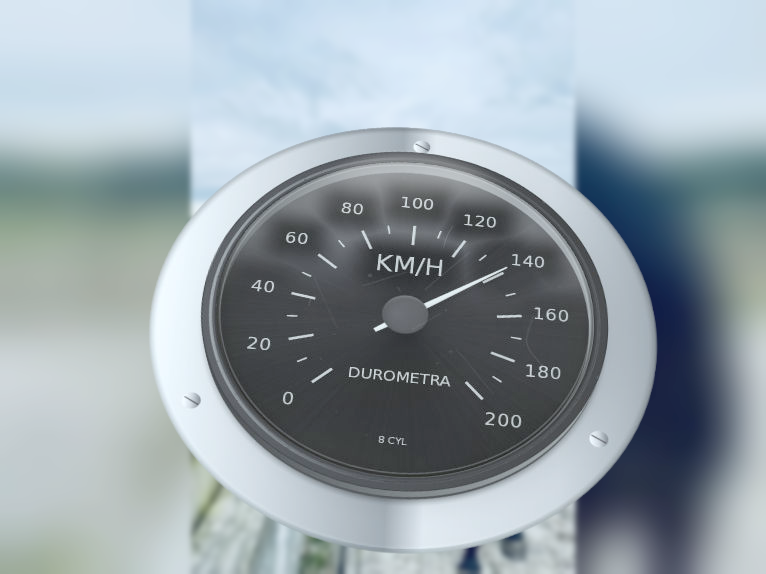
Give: 140 km/h
